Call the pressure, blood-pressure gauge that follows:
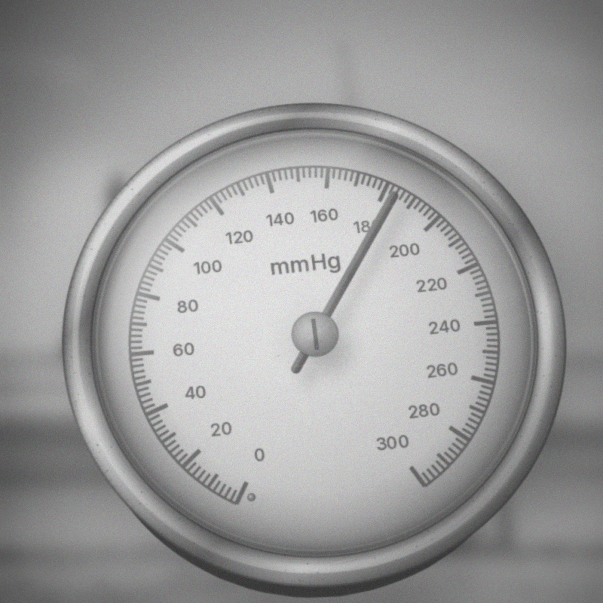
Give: 184 mmHg
